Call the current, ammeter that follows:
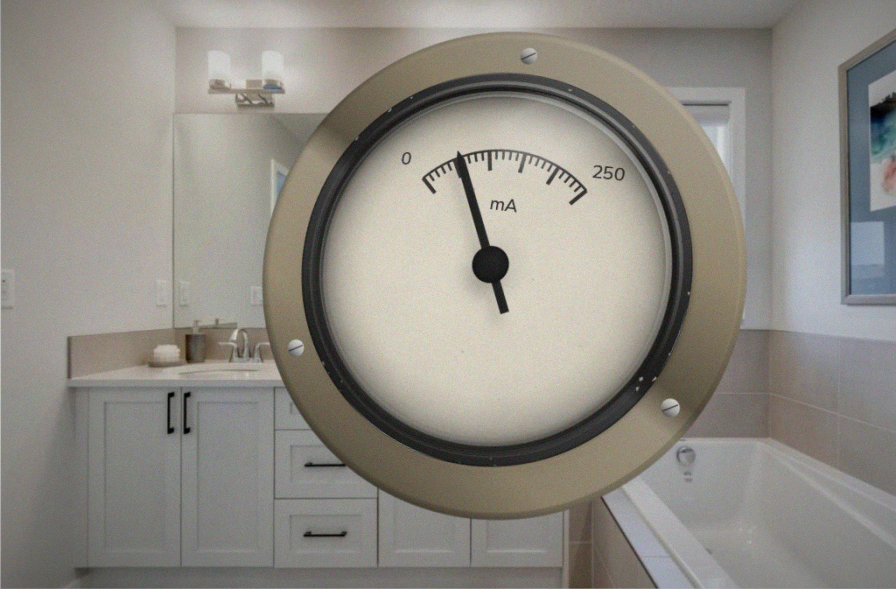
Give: 60 mA
